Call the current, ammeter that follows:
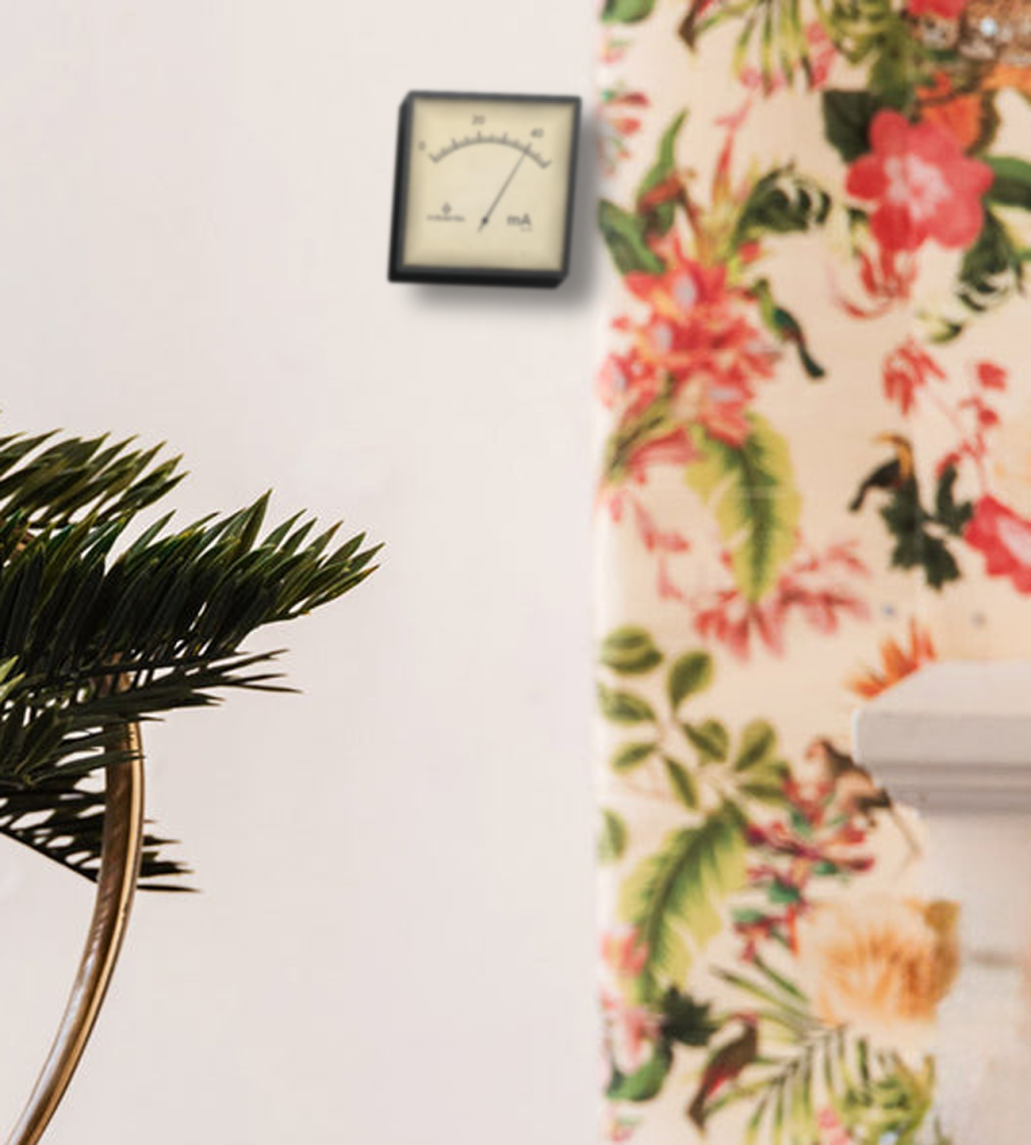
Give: 40 mA
